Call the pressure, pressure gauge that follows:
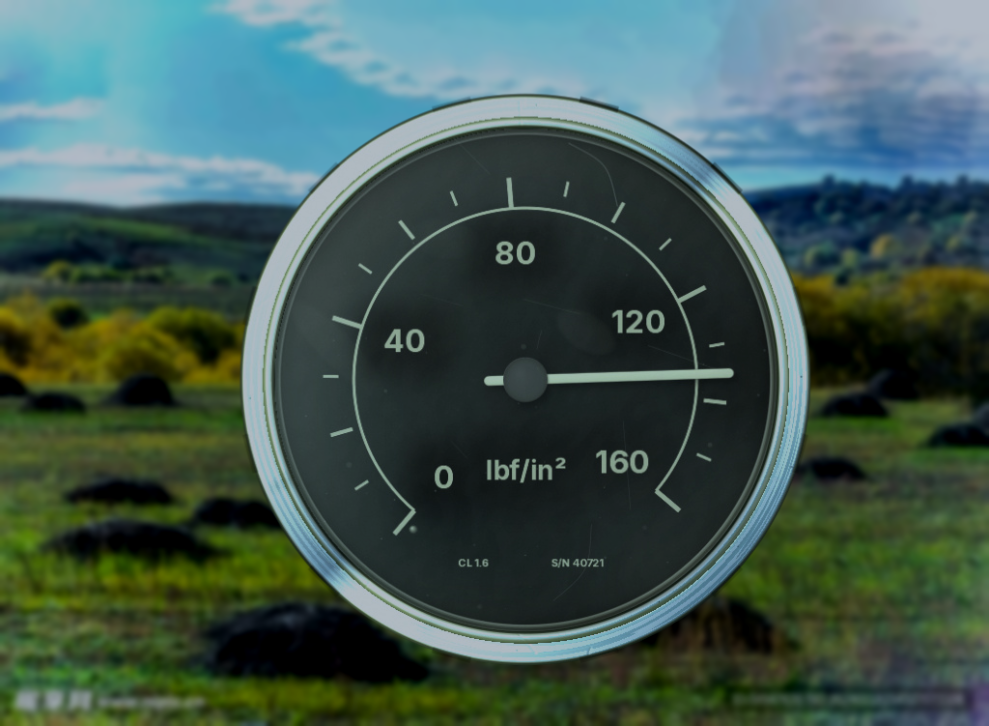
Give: 135 psi
